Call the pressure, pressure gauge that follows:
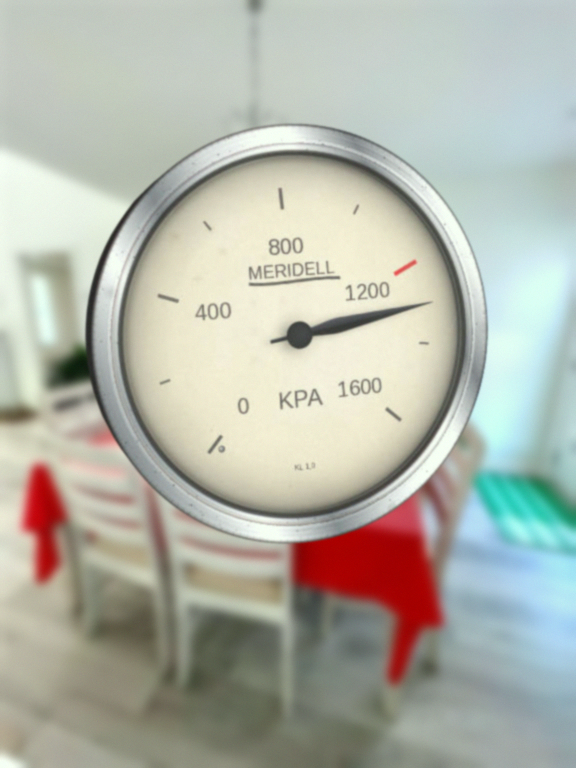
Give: 1300 kPa
